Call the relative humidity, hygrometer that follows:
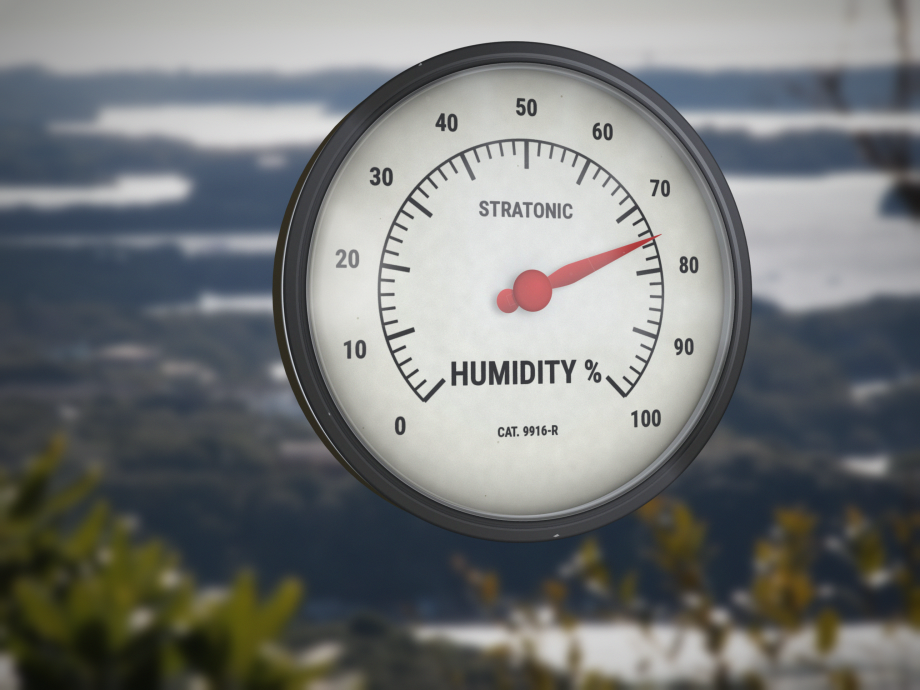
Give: 75 %
